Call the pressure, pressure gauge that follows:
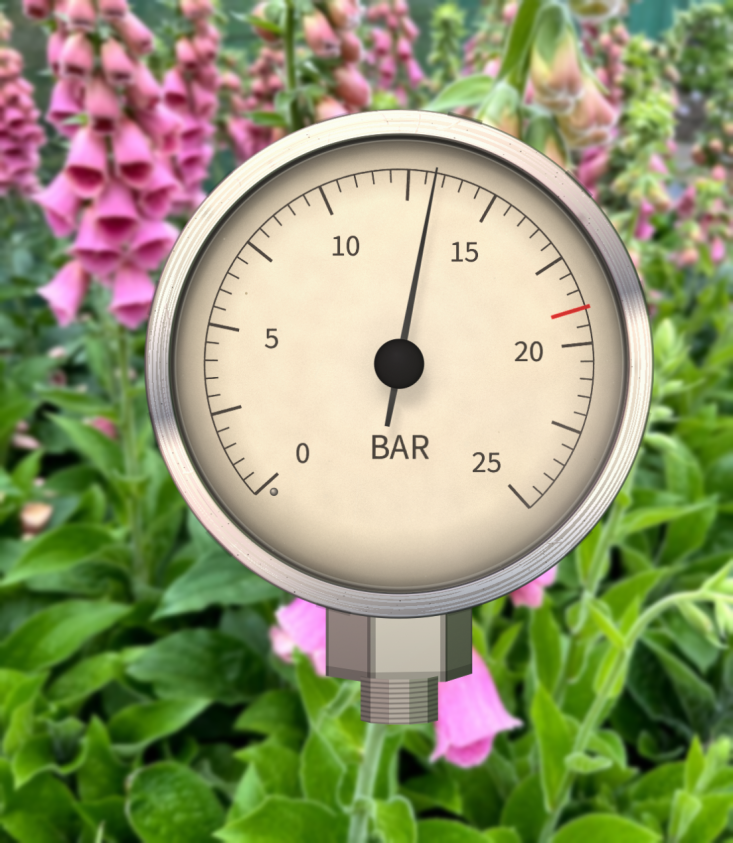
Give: 13.25 bar
